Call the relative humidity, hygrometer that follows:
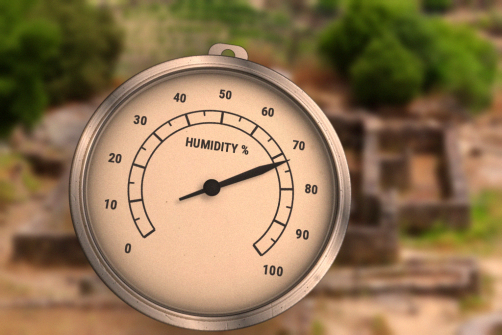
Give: 72.5 %
